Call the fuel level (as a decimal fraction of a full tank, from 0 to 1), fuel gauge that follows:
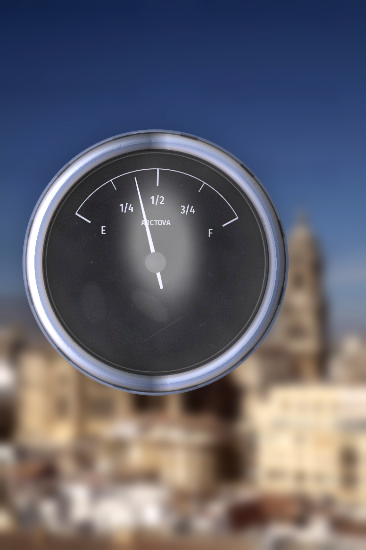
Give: 0.375
